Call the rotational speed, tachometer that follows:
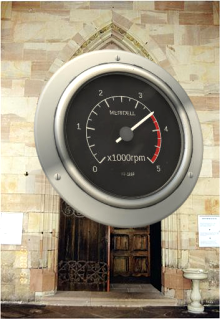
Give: 3500 rpm
